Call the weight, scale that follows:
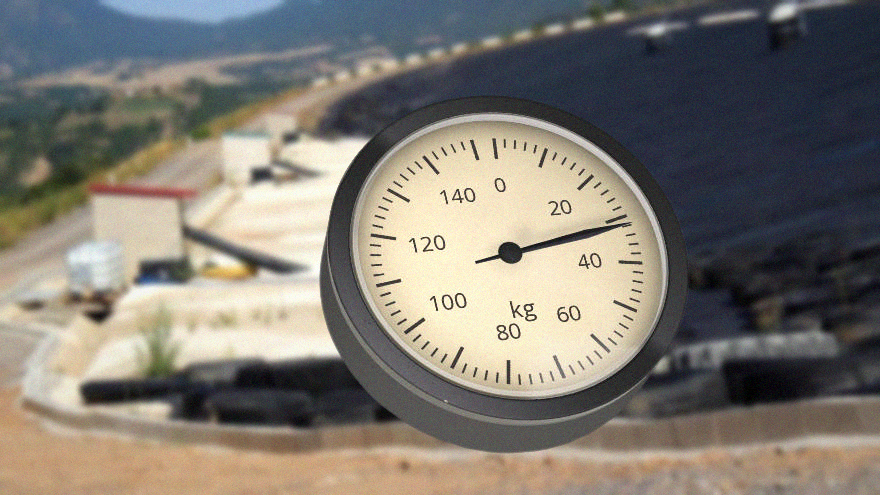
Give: 32 kg
